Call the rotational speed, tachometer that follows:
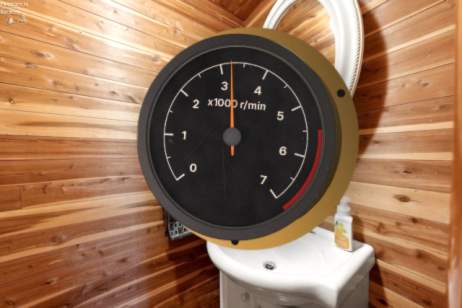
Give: 3250 rpm
